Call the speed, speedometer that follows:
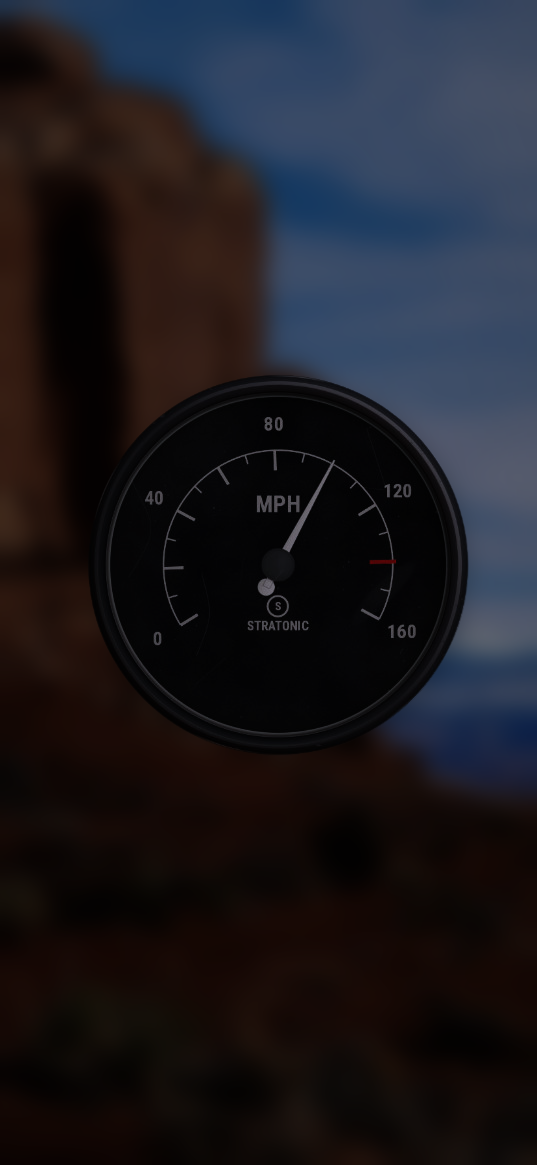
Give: 100 mph
